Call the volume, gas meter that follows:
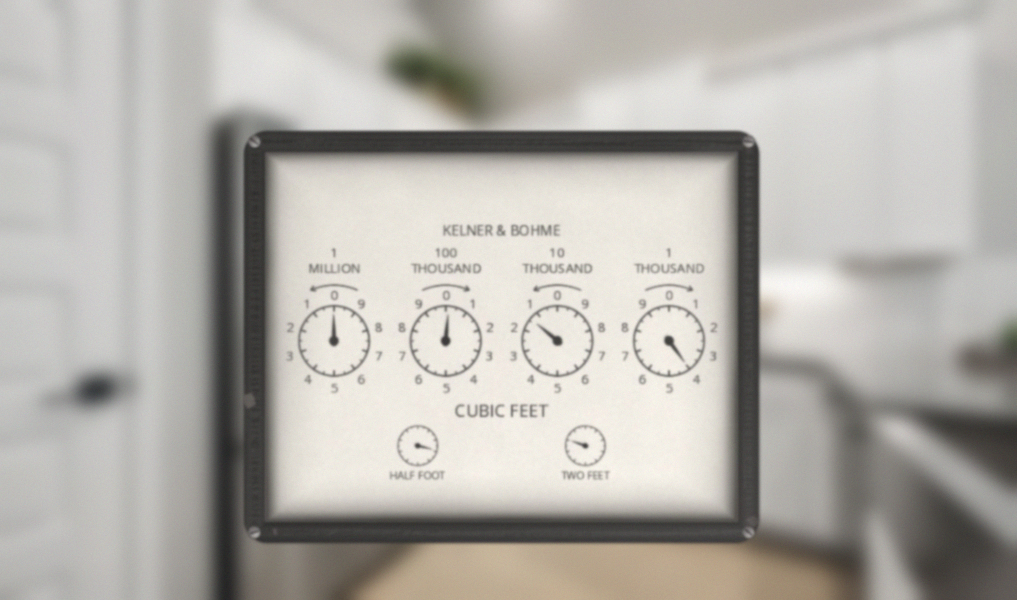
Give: 1400 ft³
